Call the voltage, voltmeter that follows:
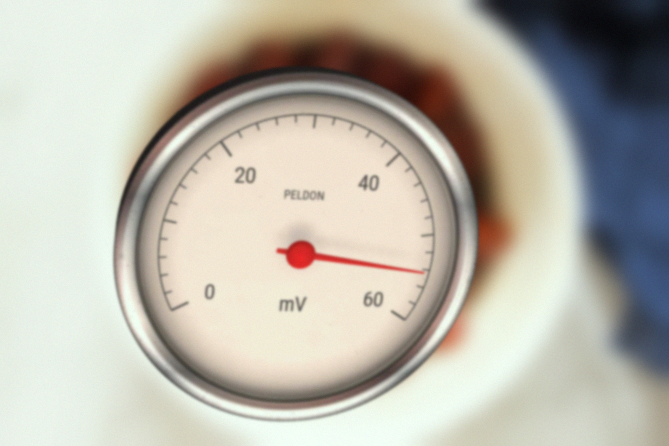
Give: 54 mV
